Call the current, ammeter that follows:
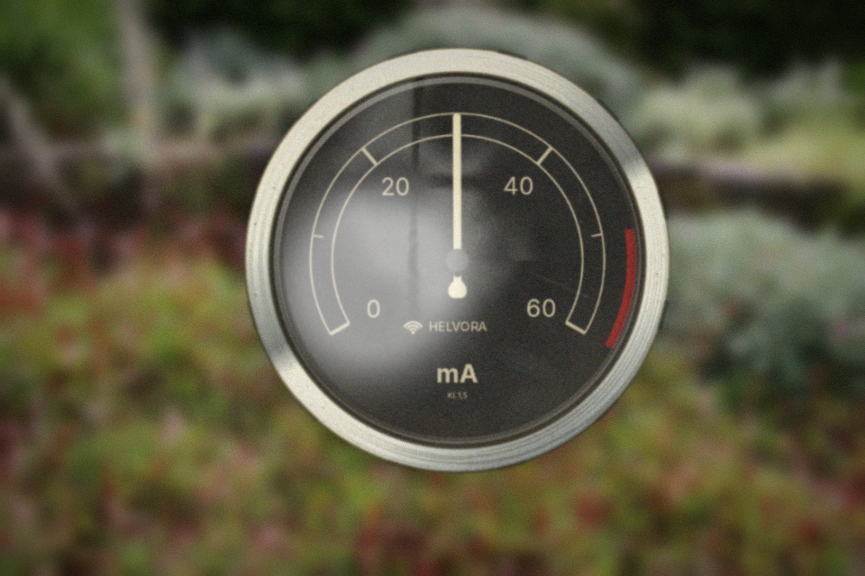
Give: 30 mA
